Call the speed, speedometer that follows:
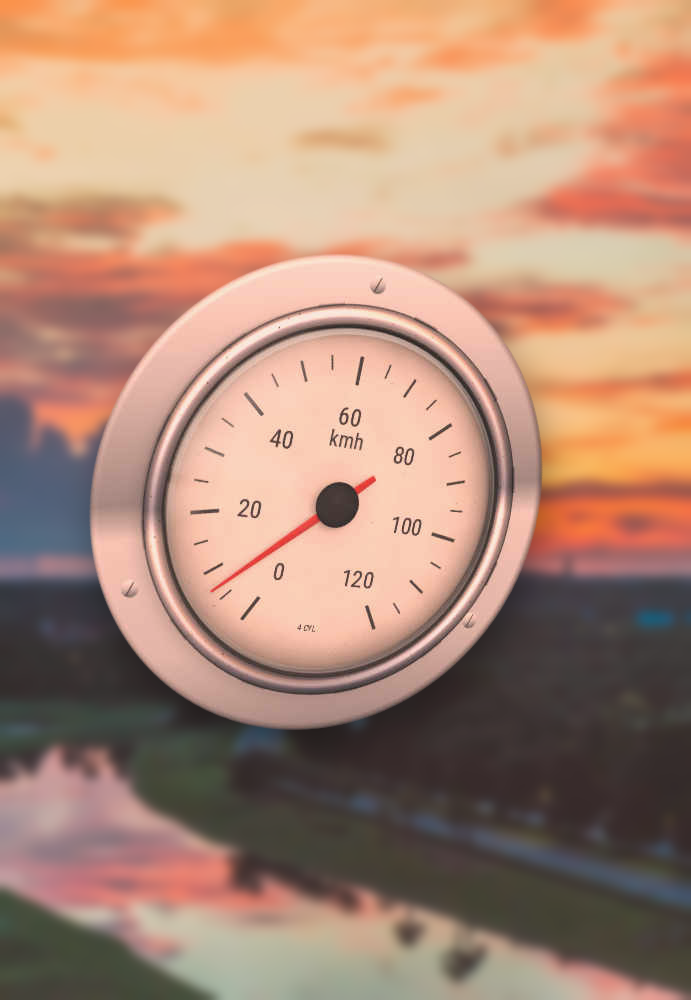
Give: 7.5 km/h
